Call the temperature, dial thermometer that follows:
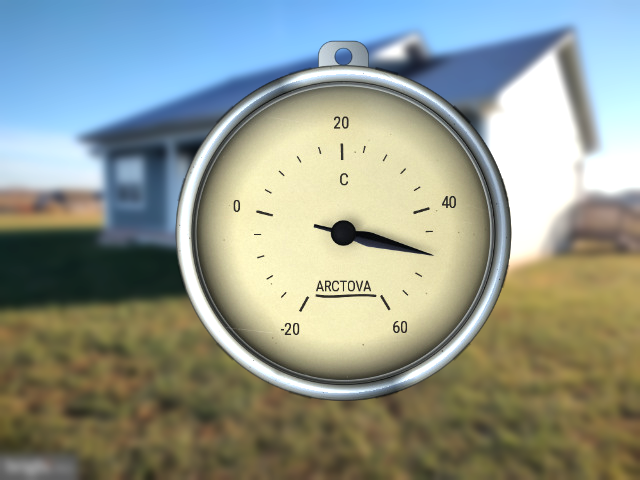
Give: 48 °C
